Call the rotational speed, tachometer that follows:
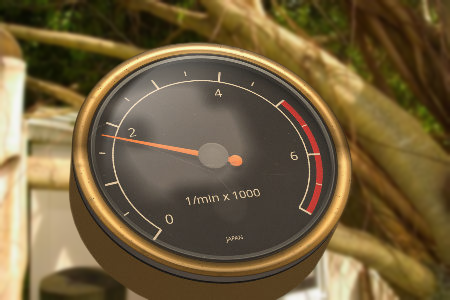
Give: 1750 rpm
